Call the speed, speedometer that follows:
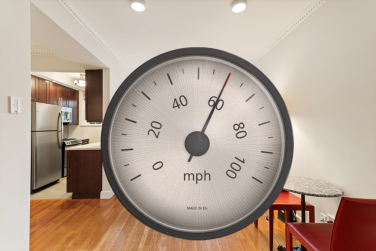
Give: 60 mph
